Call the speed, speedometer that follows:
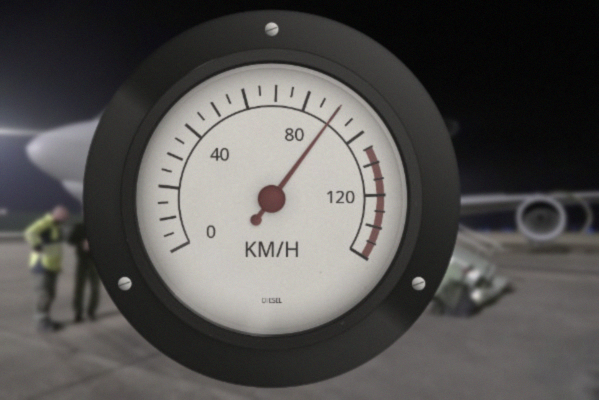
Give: 90 km/h
